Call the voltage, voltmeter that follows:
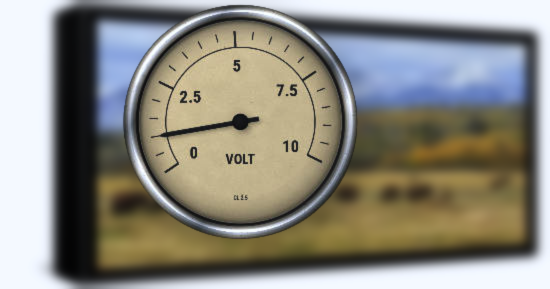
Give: 1 V
